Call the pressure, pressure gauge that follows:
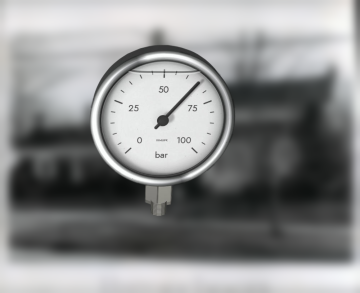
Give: 65 bar
